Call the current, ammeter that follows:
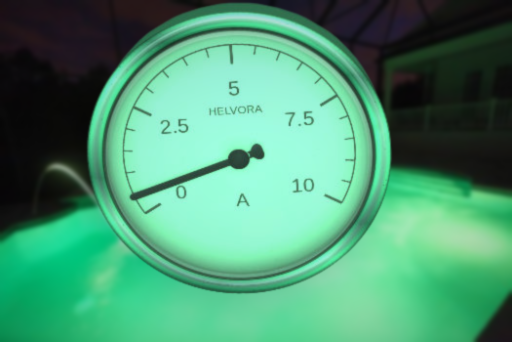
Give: 0.5 A
